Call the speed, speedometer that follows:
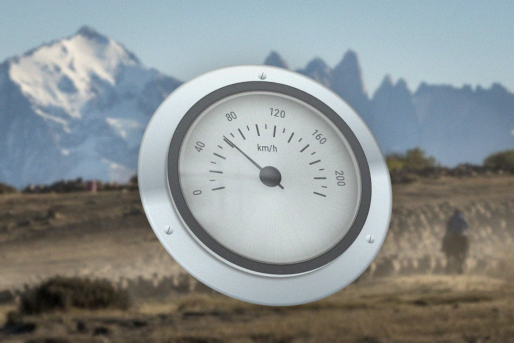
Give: 60 km/h
